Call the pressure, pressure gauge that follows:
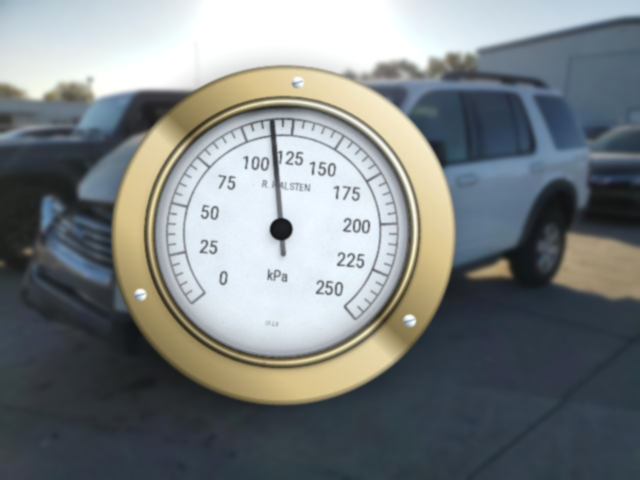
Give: 115 kPa
